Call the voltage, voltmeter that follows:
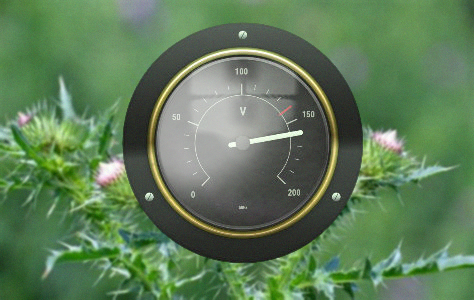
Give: 160 V
